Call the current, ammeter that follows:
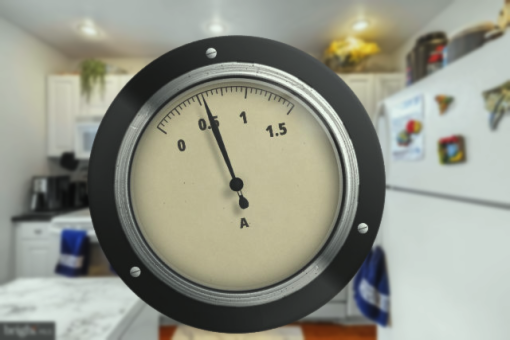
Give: 0.55 A
